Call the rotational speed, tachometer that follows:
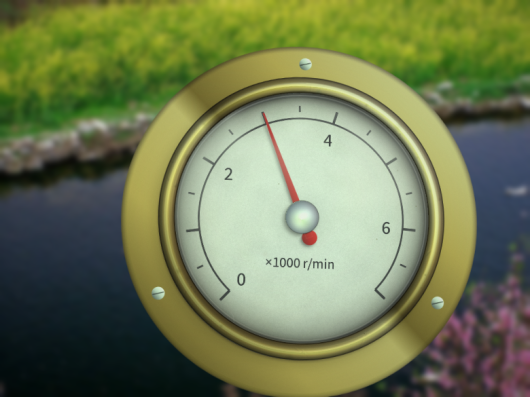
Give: 3000 rpm
